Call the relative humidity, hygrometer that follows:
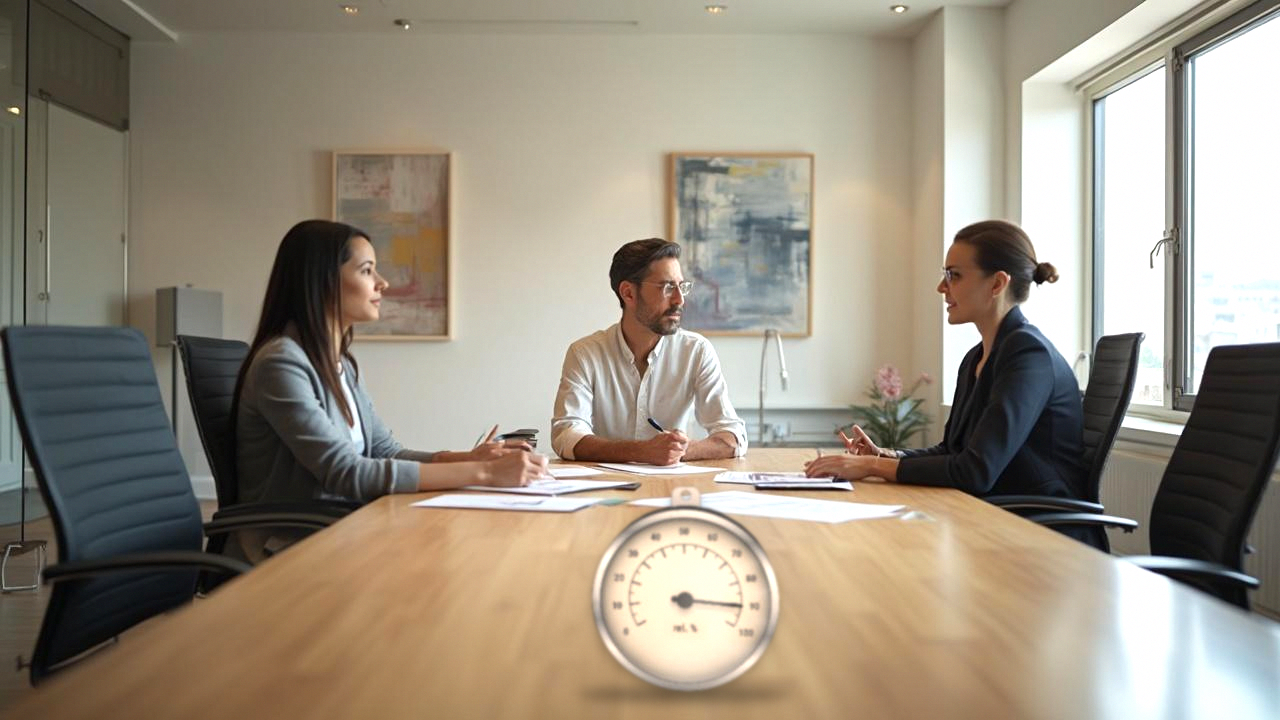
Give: 90 %
